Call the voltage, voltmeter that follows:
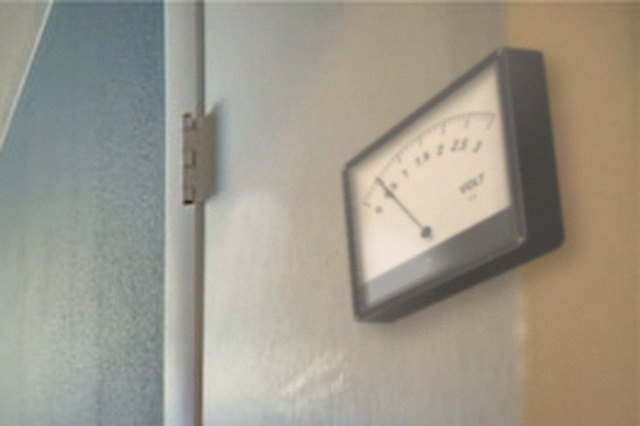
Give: 0.5 V
